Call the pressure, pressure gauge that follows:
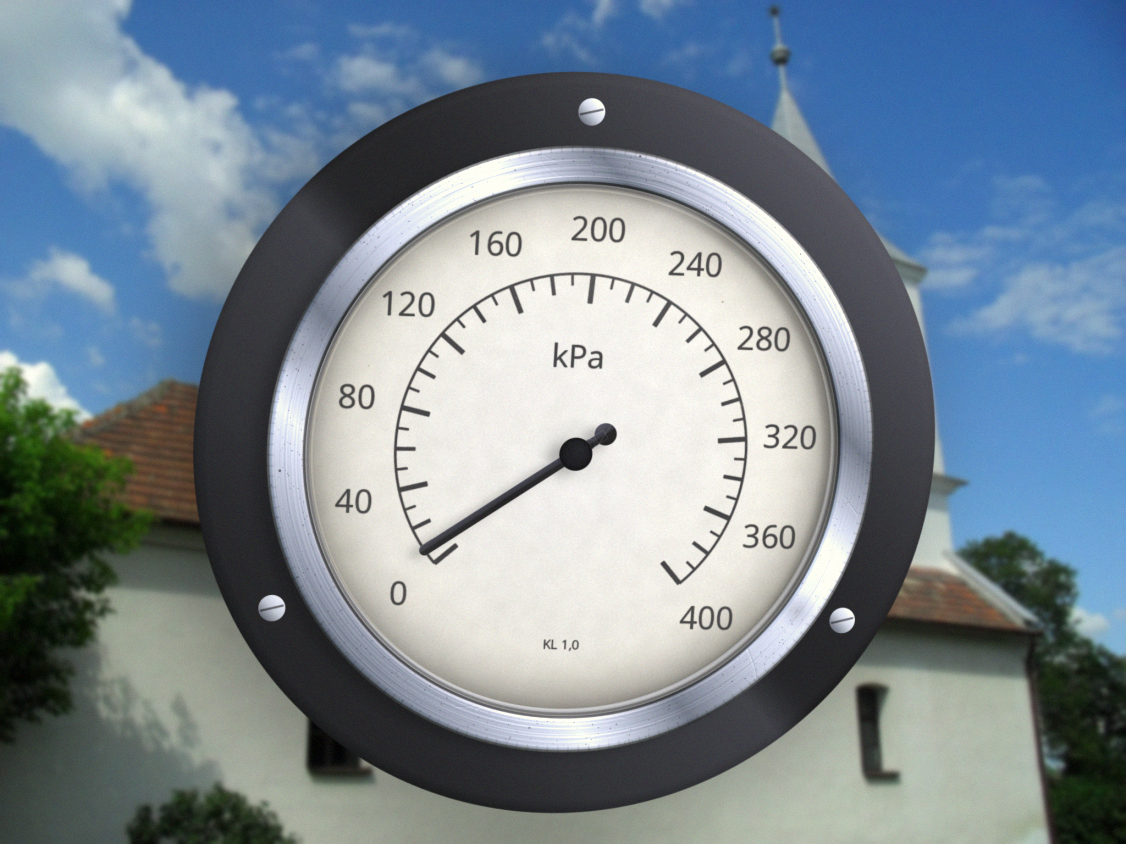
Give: 10 kPa
